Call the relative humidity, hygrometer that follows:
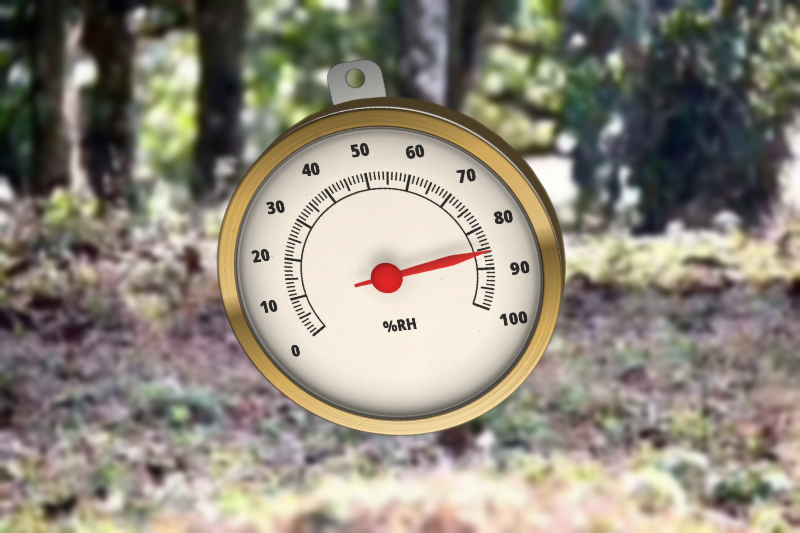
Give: 85 %
